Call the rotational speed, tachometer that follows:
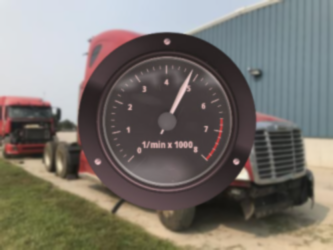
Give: 4800 rpm
